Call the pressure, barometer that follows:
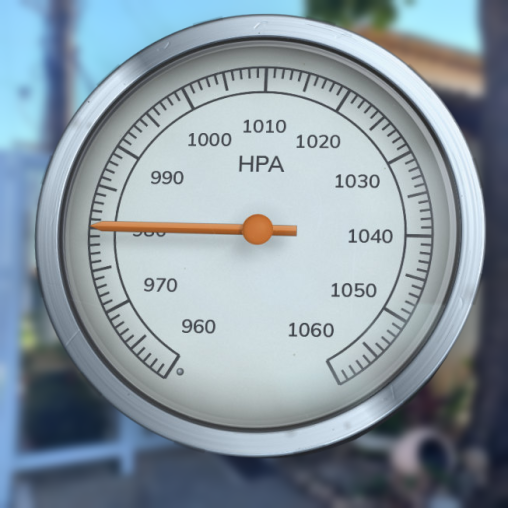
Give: 980 hPa
